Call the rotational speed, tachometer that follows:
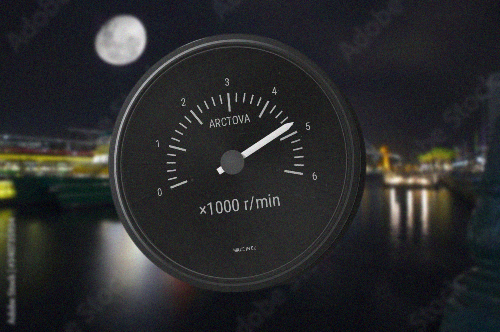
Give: 4800 rpm
